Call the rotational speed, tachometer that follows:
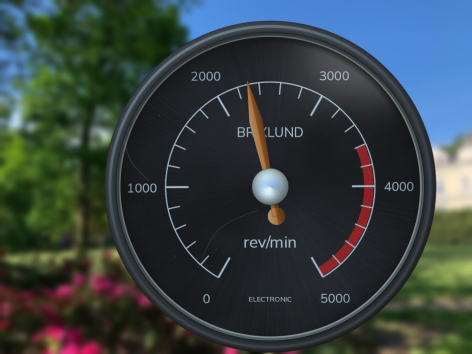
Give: 2300 rpm
